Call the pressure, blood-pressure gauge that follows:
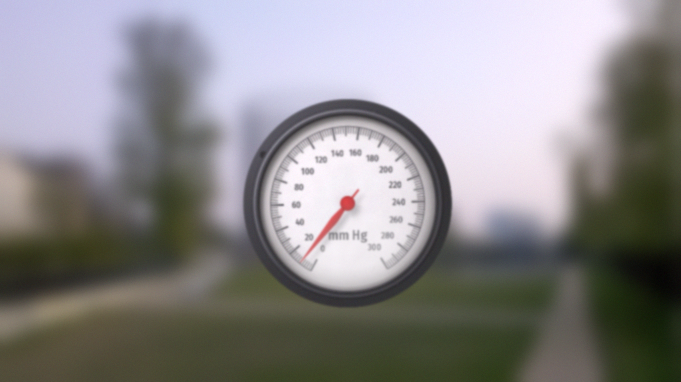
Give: 10 mmHg
